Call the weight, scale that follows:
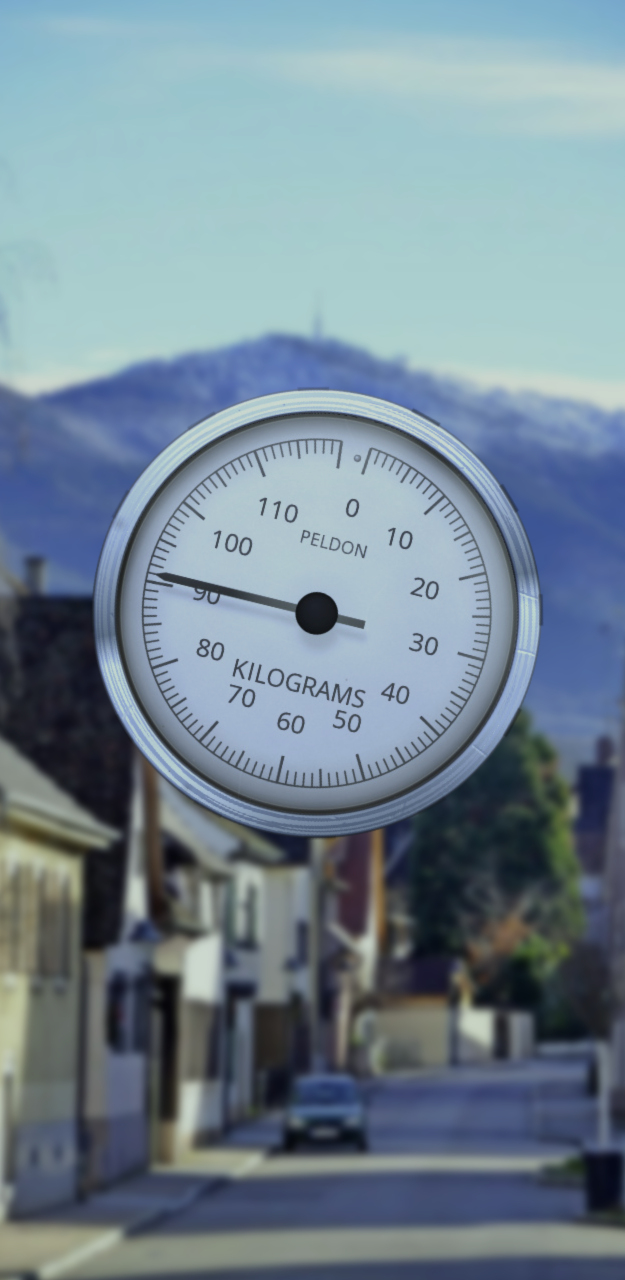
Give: 91 kg
